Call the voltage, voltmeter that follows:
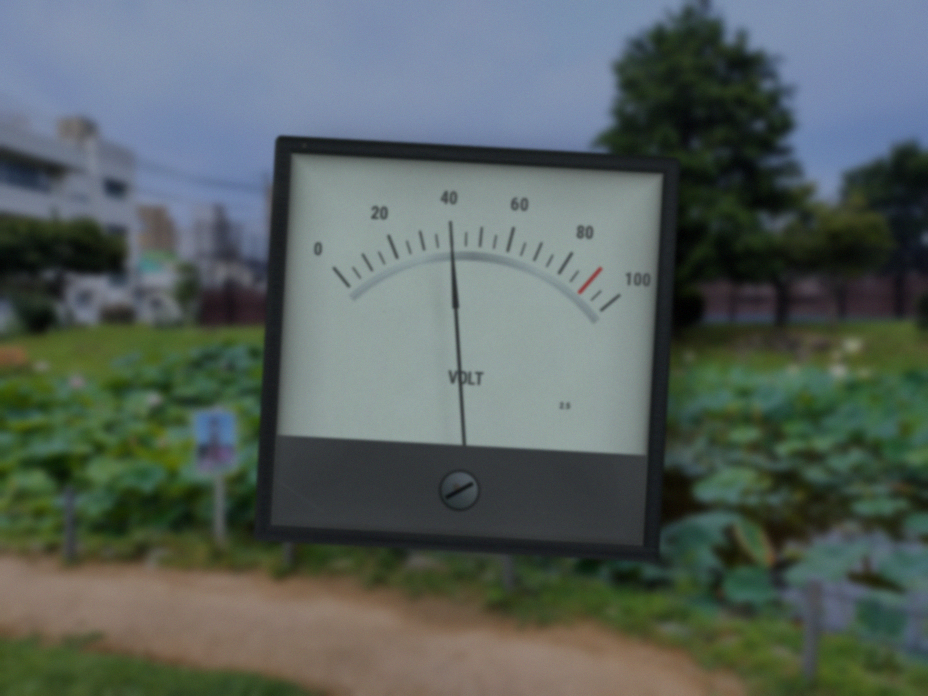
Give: 40 V
